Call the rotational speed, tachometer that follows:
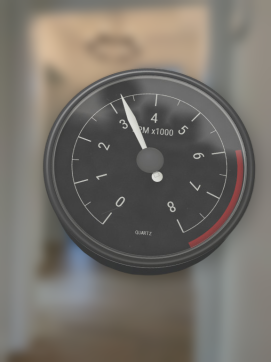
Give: 3250 rpm
